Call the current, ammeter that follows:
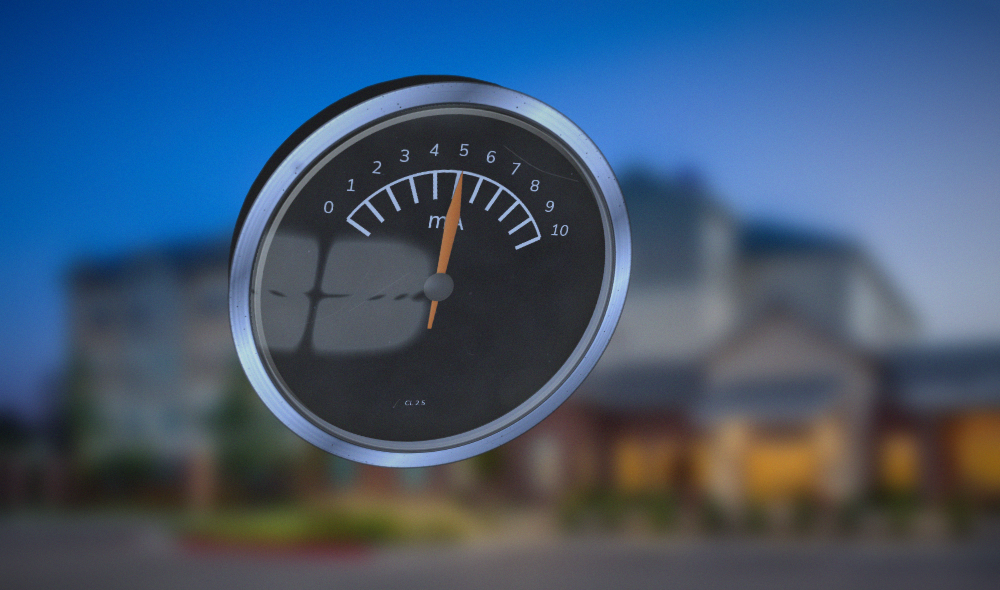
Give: 5 mA
